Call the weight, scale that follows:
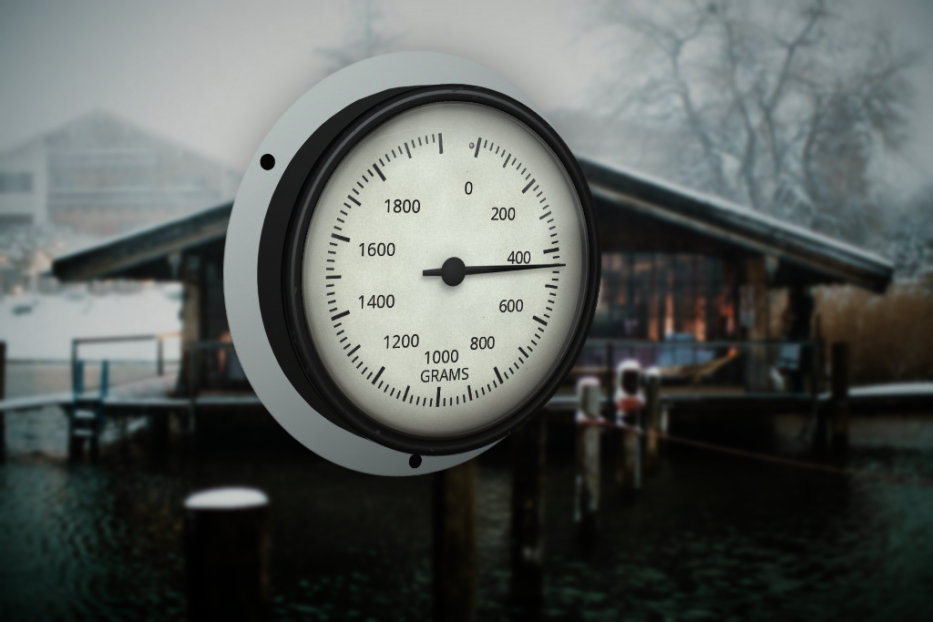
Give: 440 g
